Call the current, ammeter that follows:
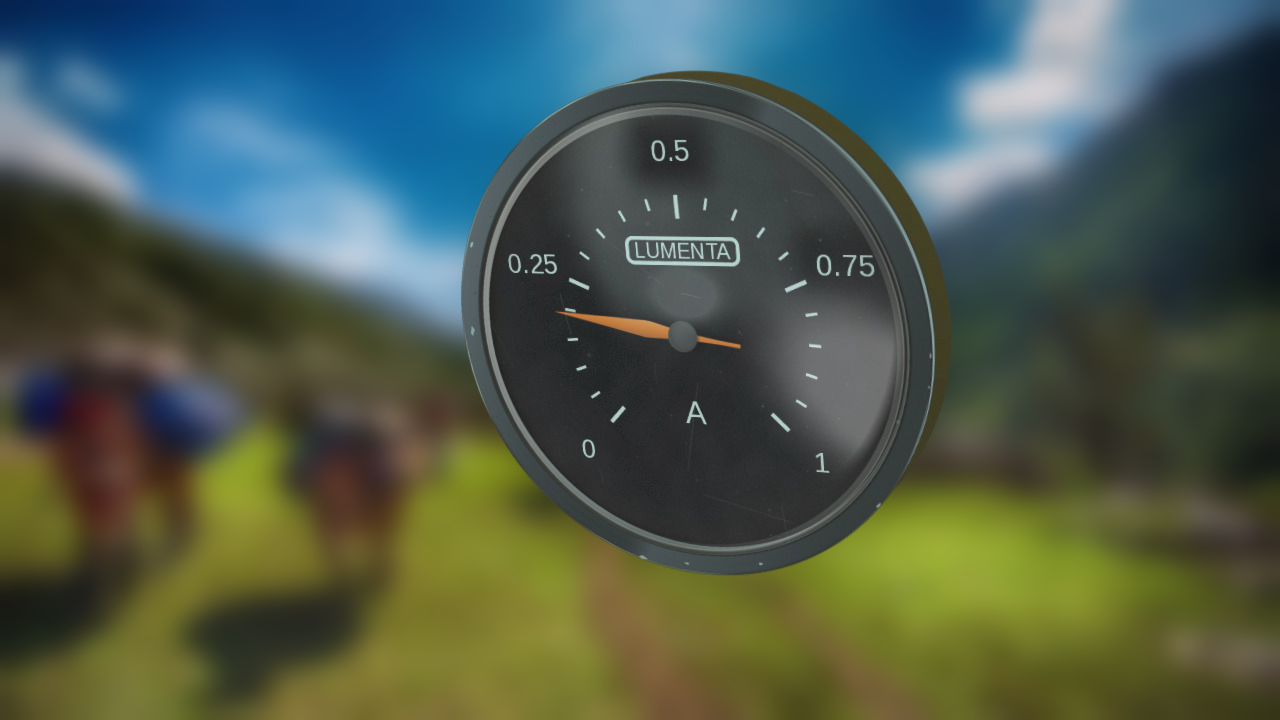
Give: 0.2 A
